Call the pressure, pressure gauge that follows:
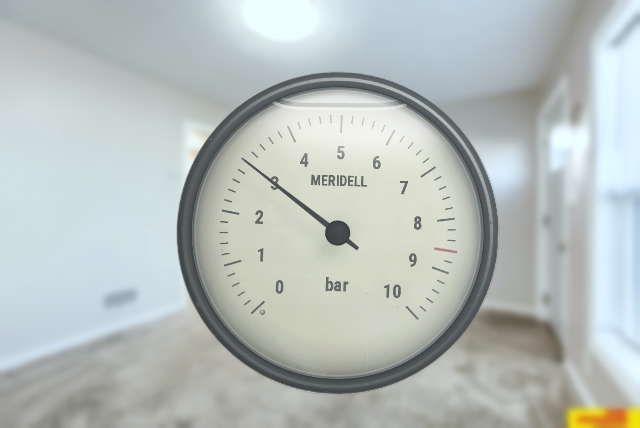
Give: 3 bar
